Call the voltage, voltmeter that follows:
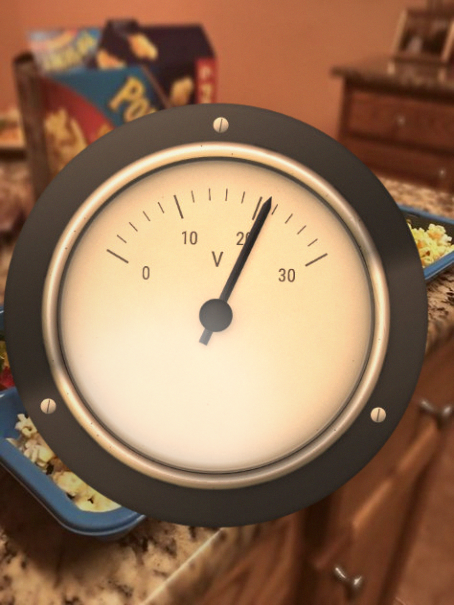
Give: 21 V
